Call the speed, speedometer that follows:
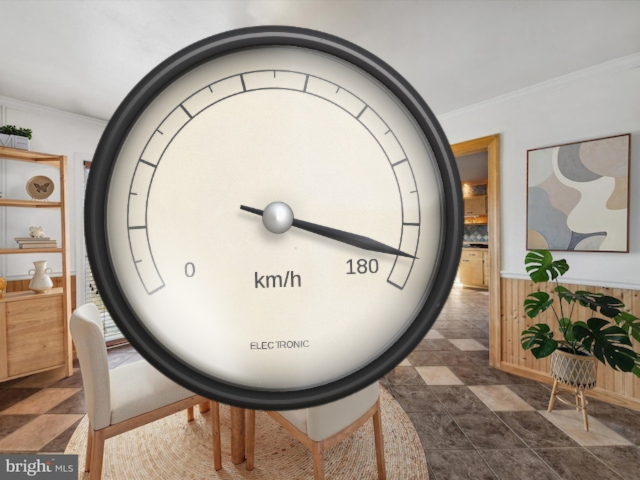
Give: 170 km/h
